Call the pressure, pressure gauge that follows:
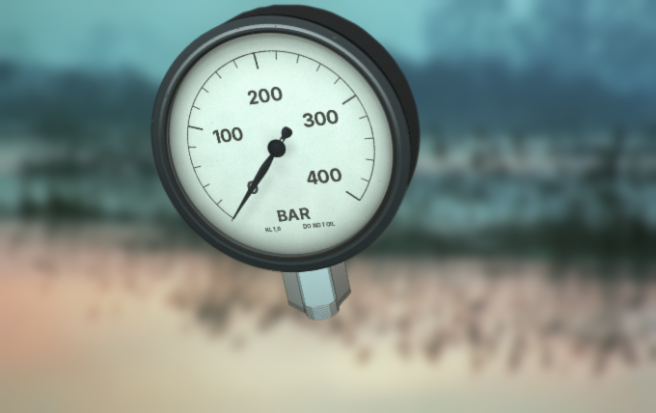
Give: 0 bar
